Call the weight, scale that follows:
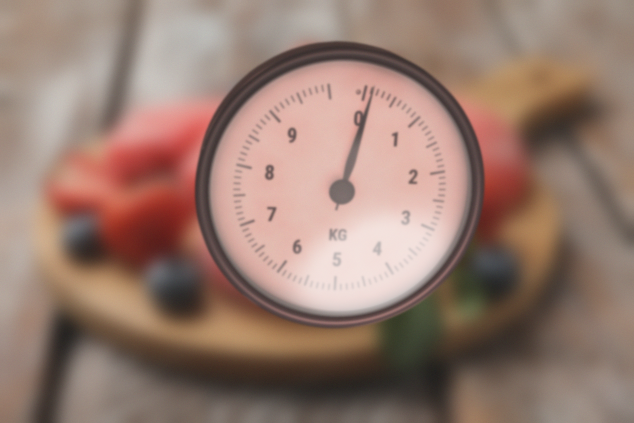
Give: 0.1 kg
